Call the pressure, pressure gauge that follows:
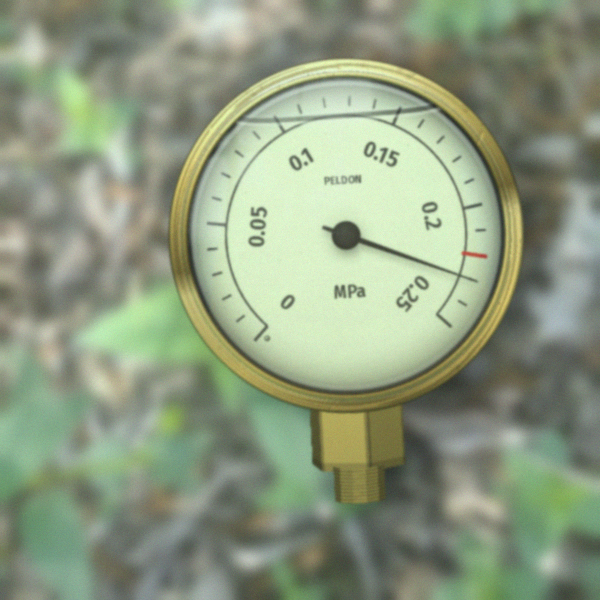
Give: 0.23 MPa
